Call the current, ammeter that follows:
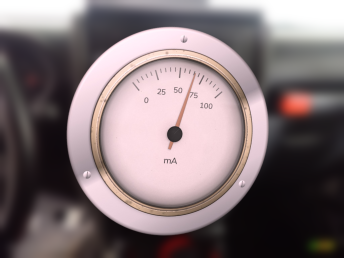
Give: 65 mA
